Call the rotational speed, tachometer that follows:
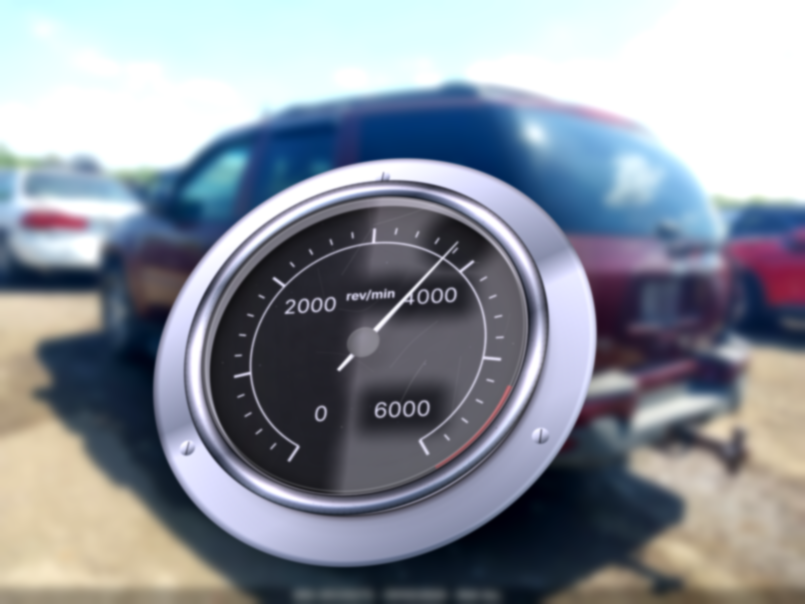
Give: 3800 rpm
